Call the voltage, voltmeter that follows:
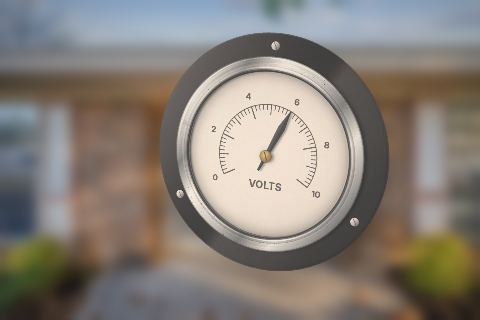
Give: 6 V
